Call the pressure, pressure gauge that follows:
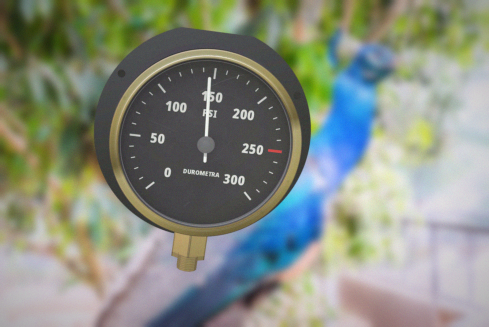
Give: 145 psi
